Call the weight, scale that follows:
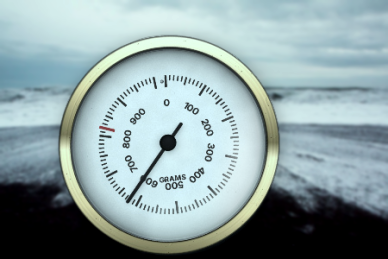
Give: 620 g
